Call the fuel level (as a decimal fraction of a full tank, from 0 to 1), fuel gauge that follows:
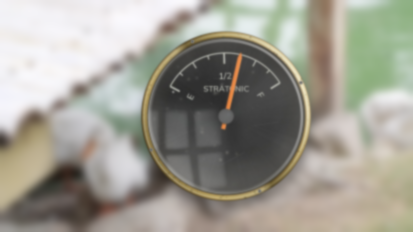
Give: 0.625
